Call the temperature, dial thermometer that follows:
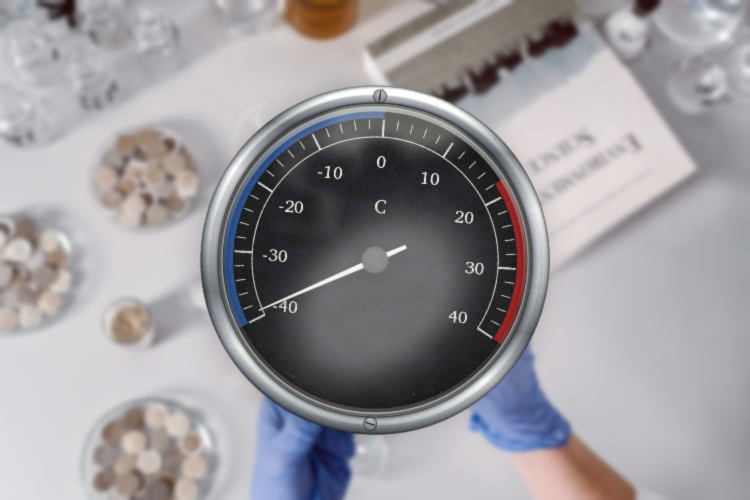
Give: -39 °C
